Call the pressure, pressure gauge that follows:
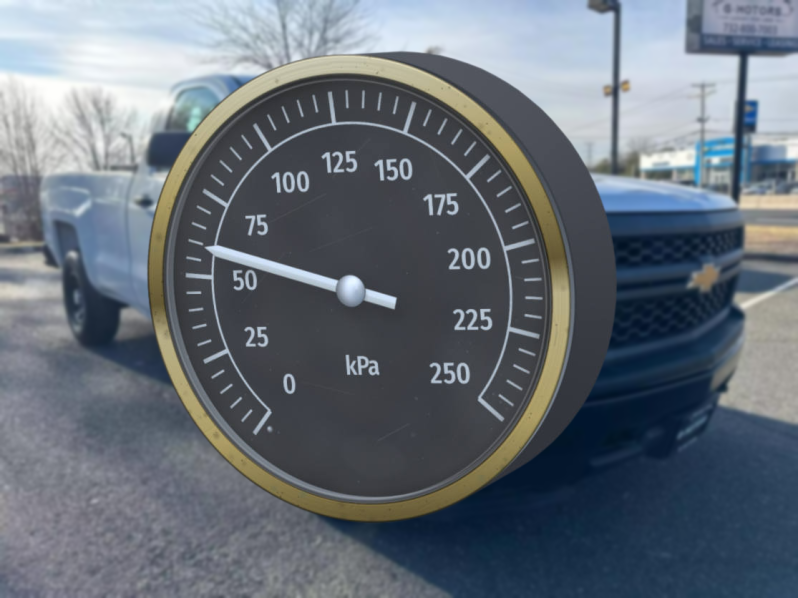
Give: 60 kPa
